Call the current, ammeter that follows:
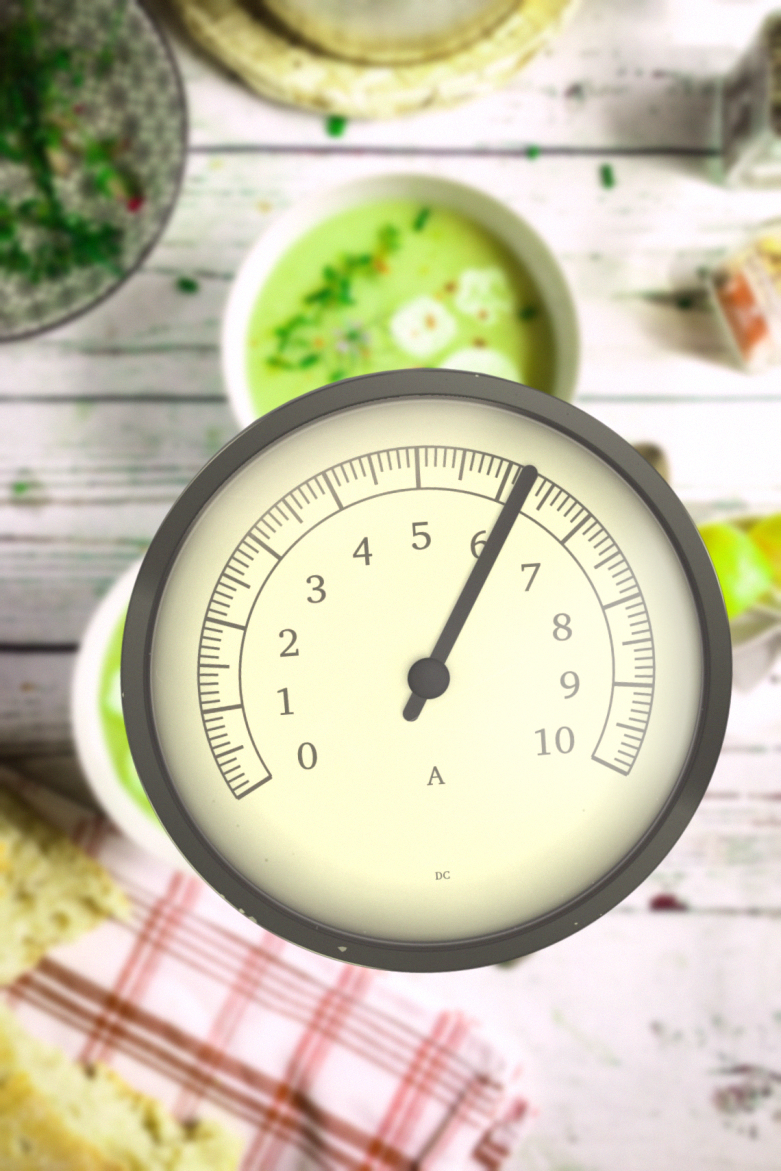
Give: 6.2 A
